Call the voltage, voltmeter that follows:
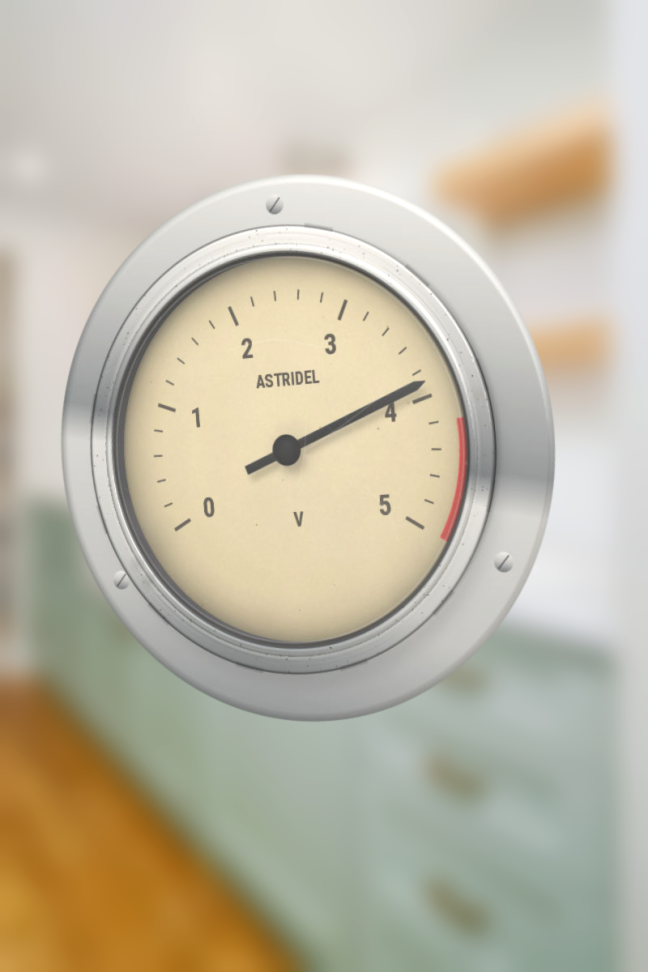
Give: 3.9 V
